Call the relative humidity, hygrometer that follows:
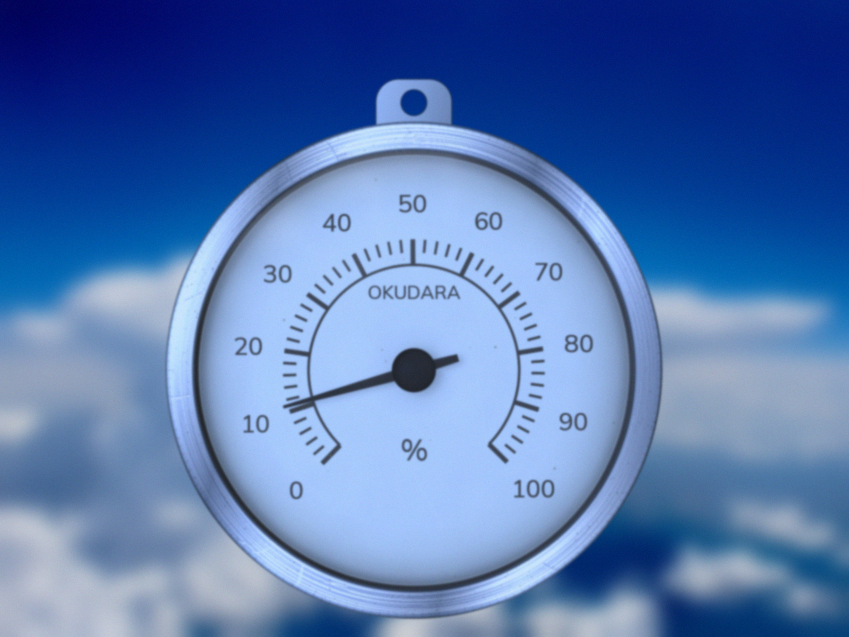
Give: 11 %
